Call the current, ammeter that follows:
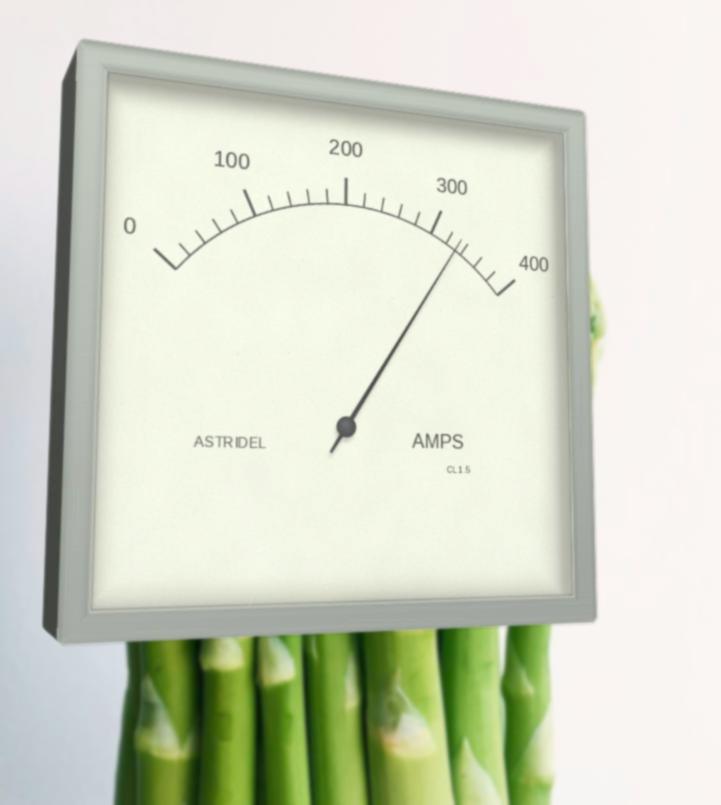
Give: 330 A
